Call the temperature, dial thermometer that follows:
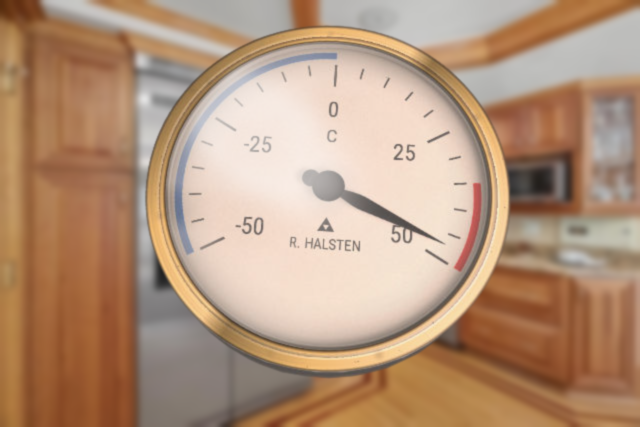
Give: 47.5 °C
